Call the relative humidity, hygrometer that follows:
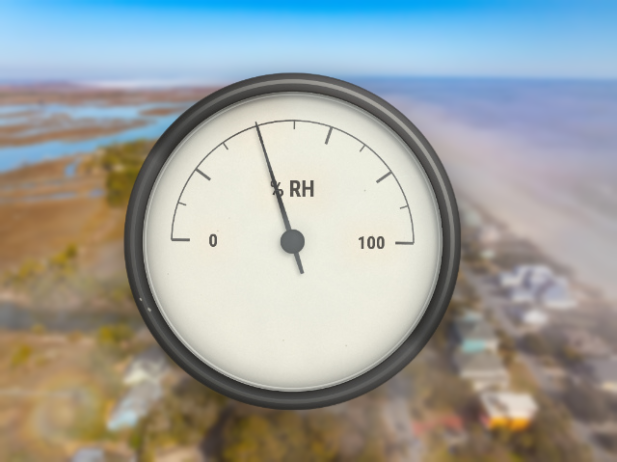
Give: 40 %
